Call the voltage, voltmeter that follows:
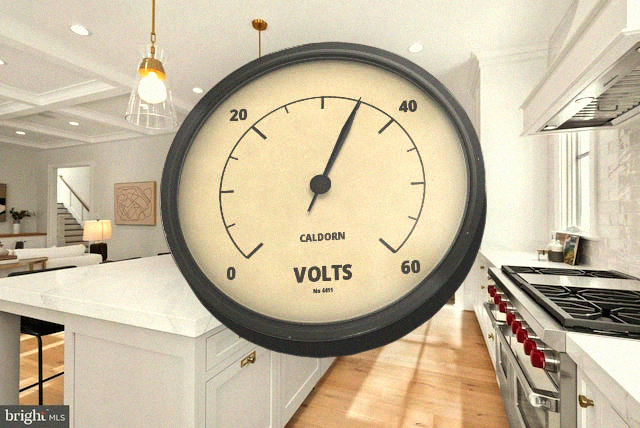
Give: 35 V
